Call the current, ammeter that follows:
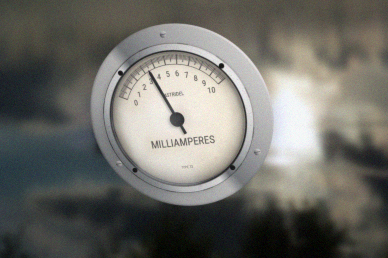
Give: 3.5 mA
